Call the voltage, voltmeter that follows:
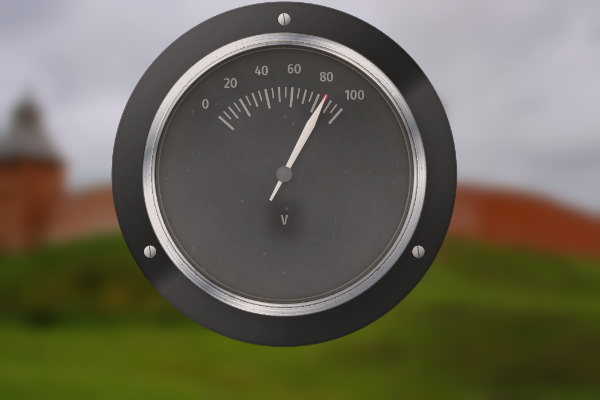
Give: 85 V
